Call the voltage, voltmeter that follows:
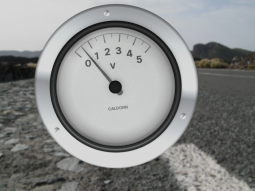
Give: 0.5 V
